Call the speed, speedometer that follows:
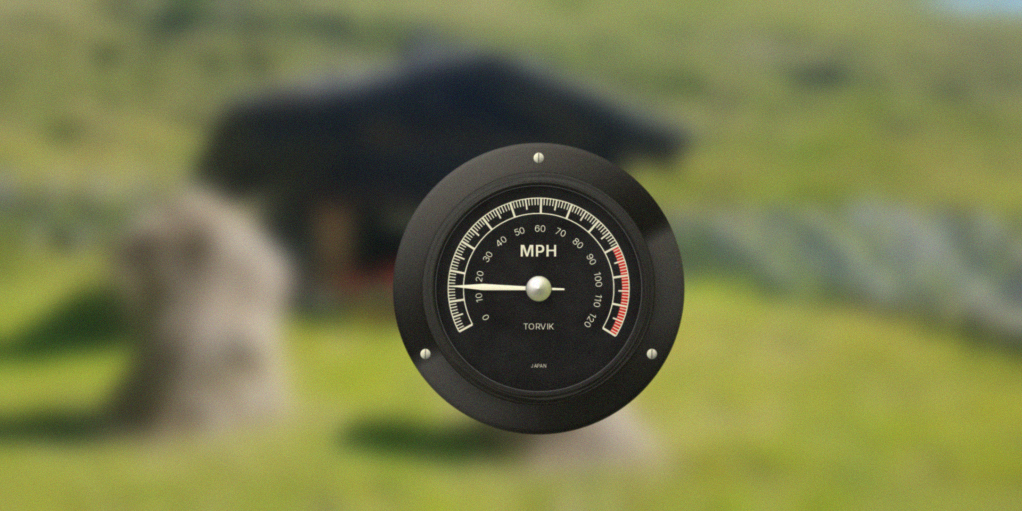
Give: 15 mph
